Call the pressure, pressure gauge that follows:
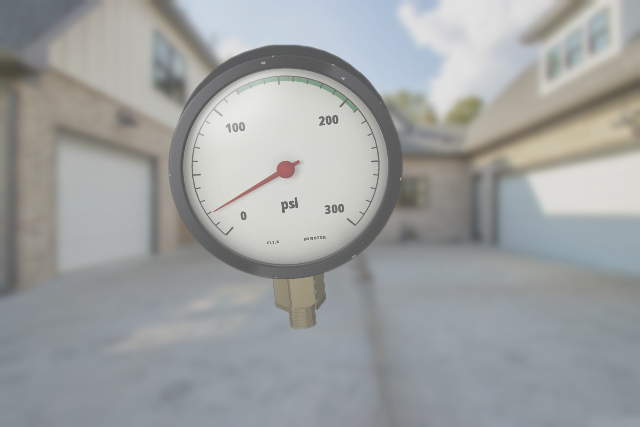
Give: 20 psi
